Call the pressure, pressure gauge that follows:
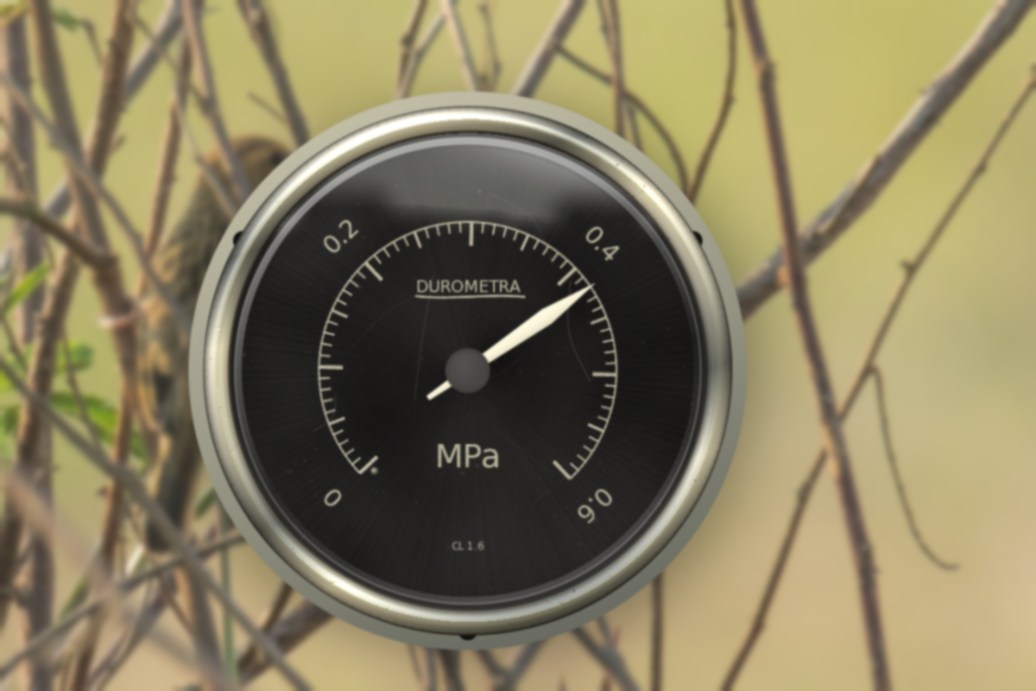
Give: 0.42 MPa
